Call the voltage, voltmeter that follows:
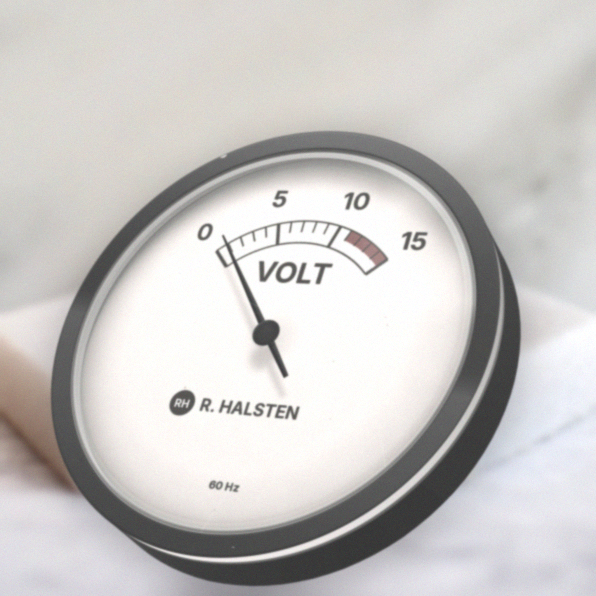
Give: 1 V
